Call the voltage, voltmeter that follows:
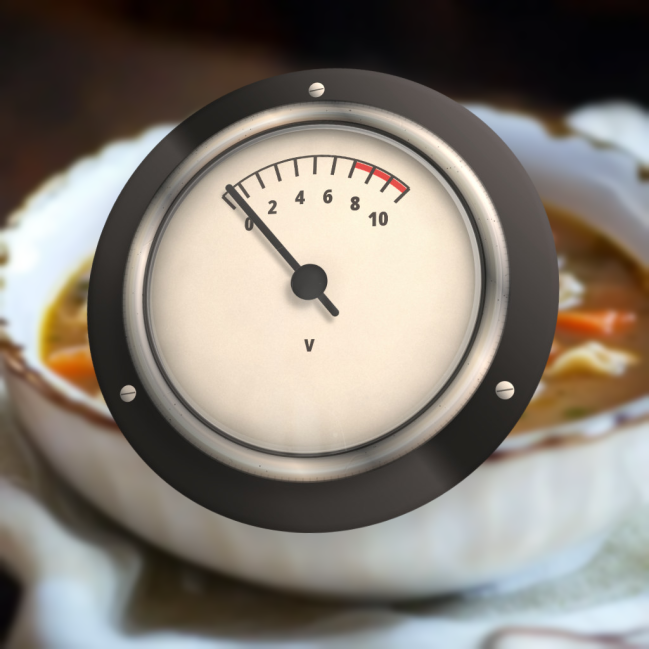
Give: 0.5 V
